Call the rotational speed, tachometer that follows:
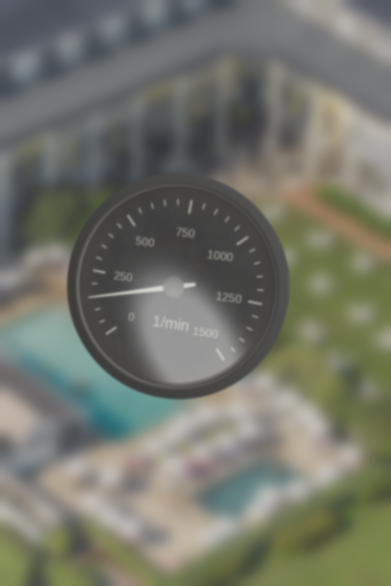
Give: 150 rpm
